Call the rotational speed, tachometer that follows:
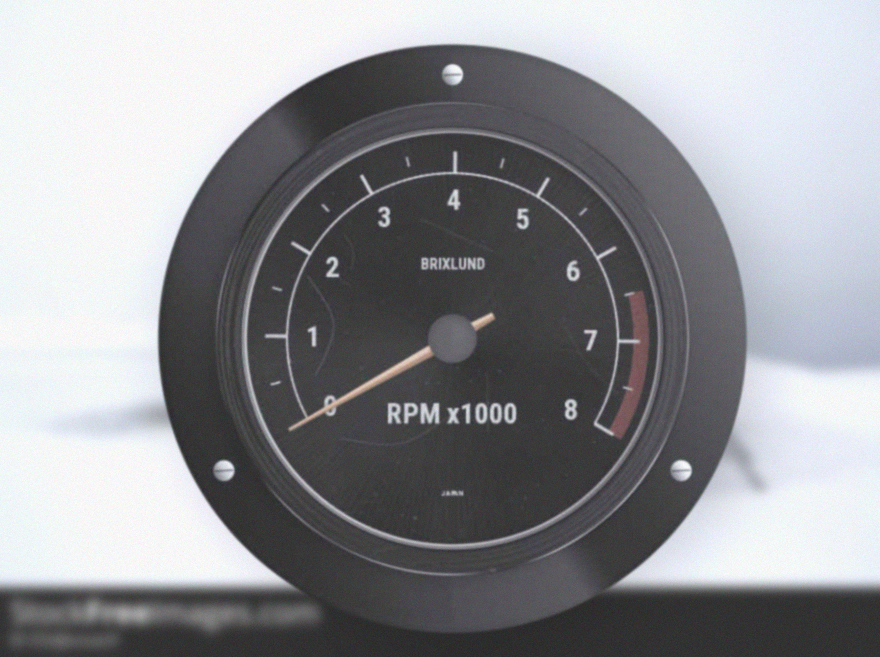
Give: 0 rpm
